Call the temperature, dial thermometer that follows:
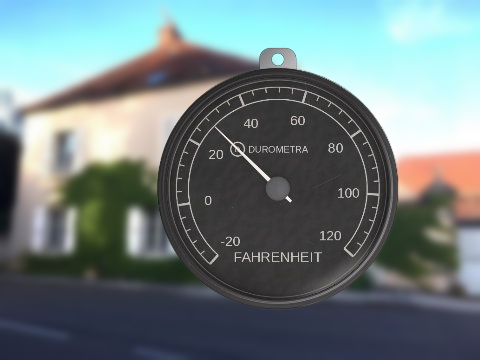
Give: 28 °F
